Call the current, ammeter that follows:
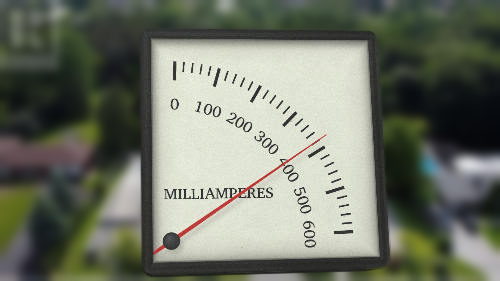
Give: 380 mA
